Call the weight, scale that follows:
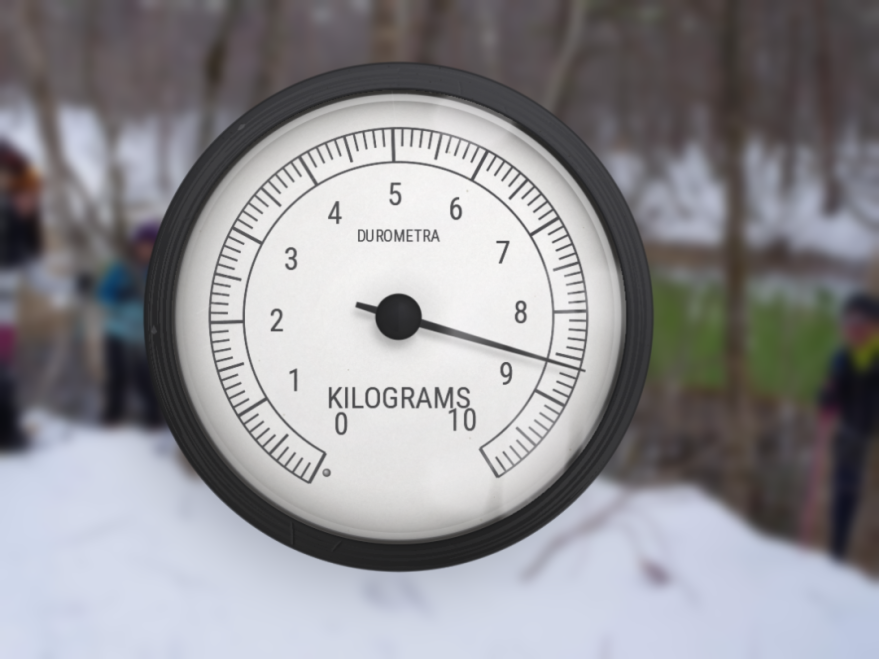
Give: 8.6 kg
